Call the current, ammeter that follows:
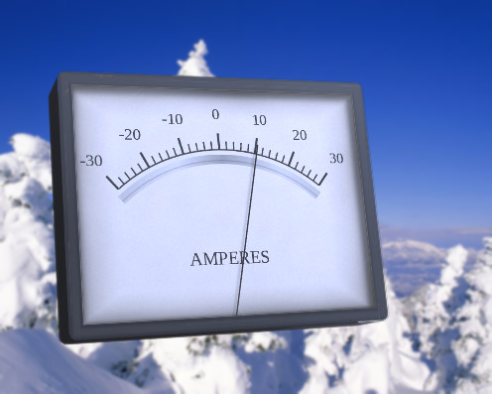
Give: 10 A
